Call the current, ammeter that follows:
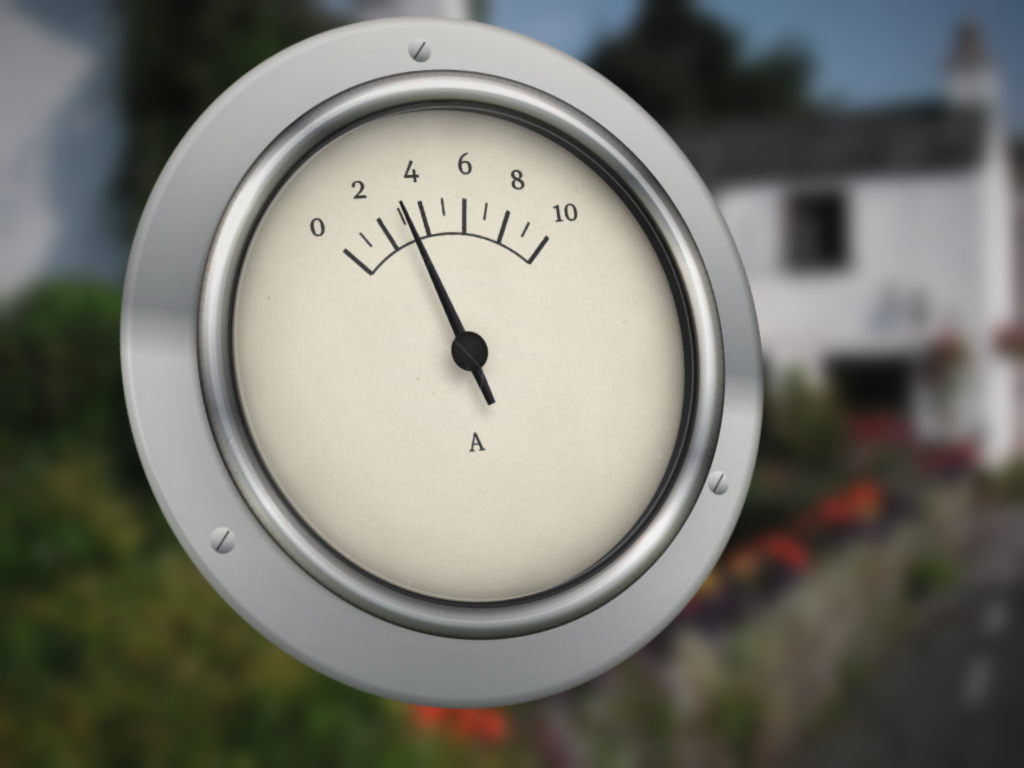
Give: 3 A
